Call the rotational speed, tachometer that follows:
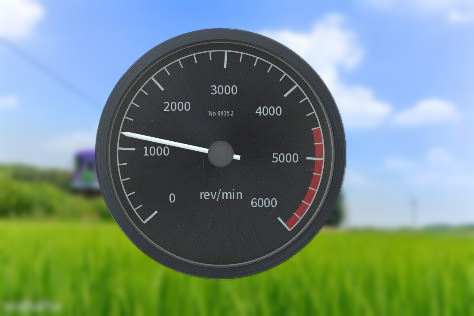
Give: 1200 rpm
